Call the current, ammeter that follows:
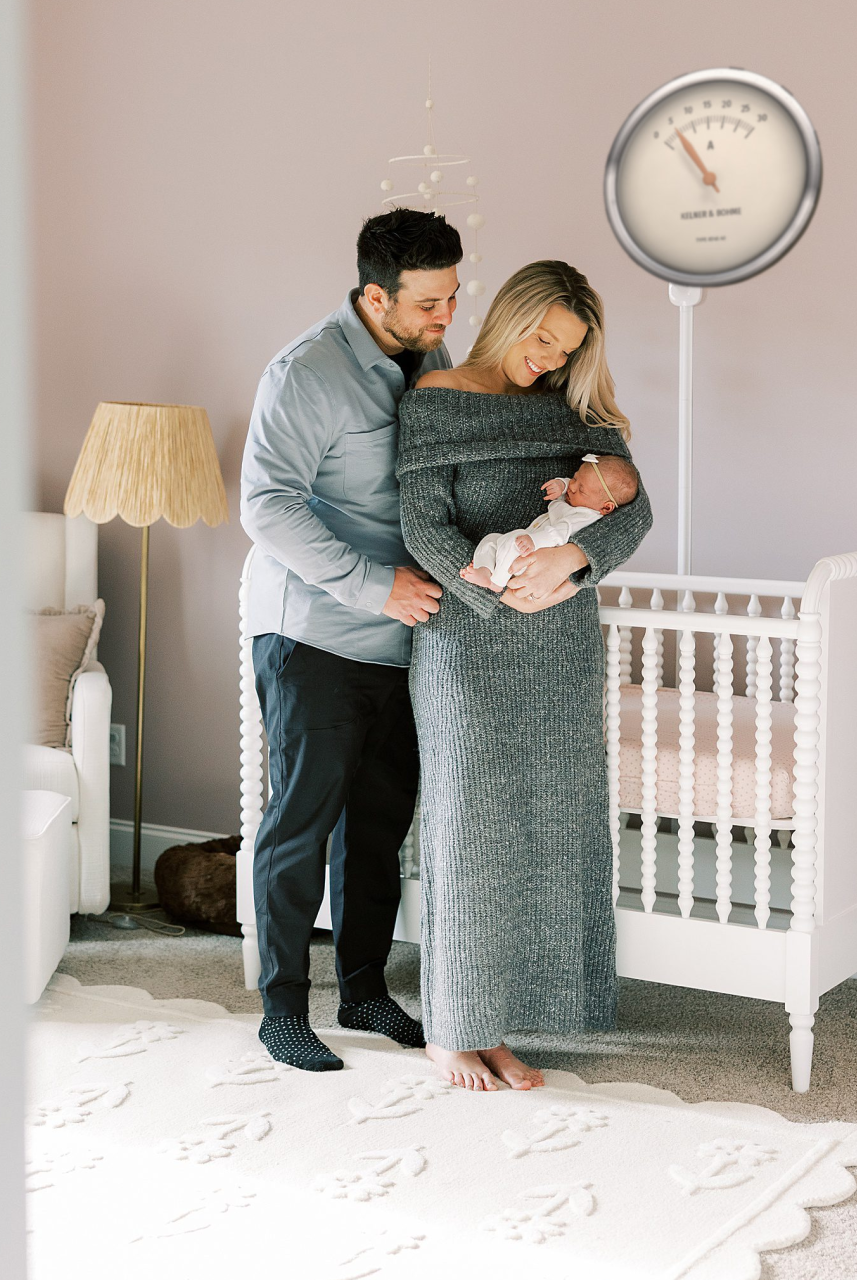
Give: 5 A
